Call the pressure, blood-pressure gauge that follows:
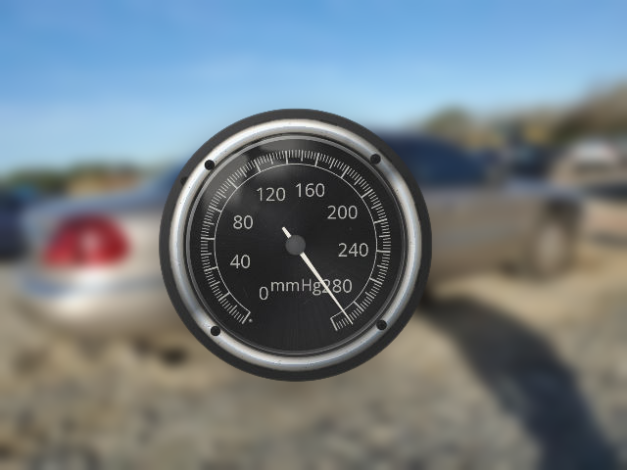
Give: 290 mmHg
